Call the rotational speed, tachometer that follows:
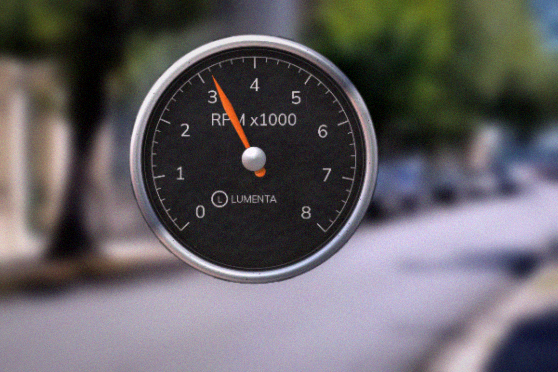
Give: 3200 rpm
